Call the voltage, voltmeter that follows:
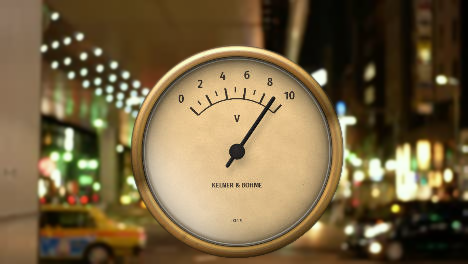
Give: 9 V
